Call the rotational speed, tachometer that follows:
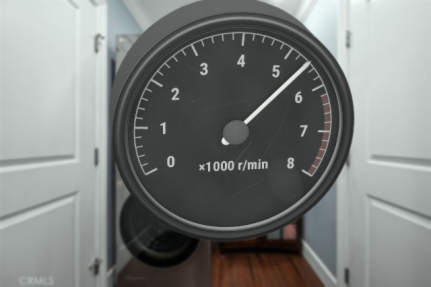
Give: 5400 rpm
